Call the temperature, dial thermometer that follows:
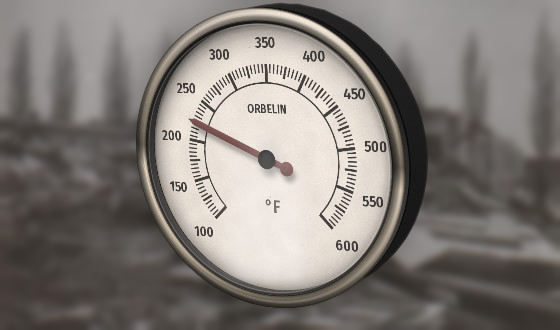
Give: 225 °F
